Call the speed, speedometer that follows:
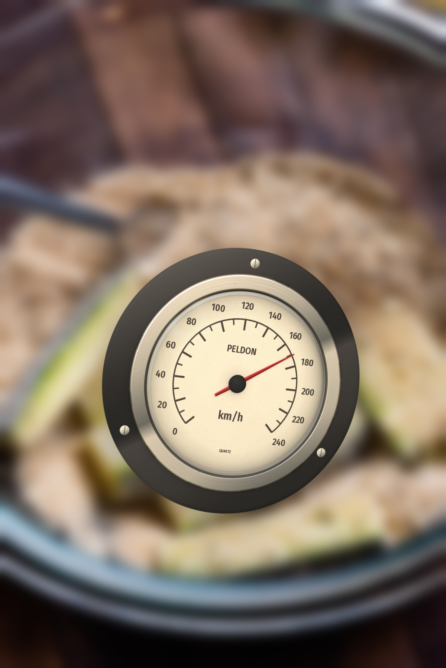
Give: 170 km/h
